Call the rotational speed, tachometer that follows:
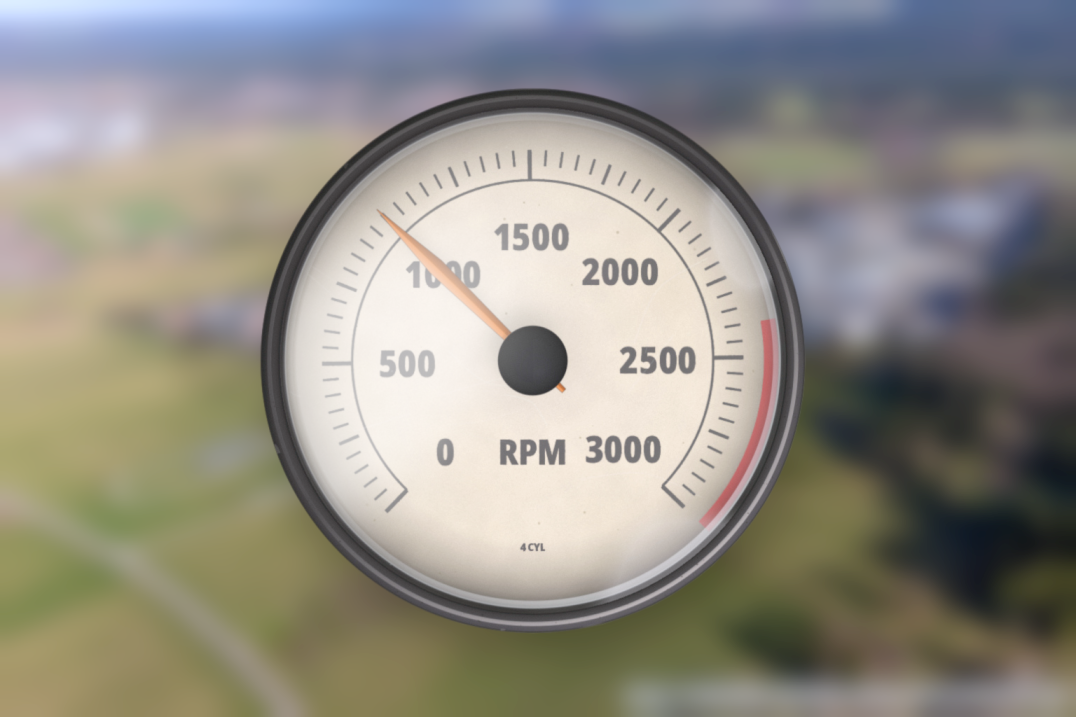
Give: 1000 rpm
